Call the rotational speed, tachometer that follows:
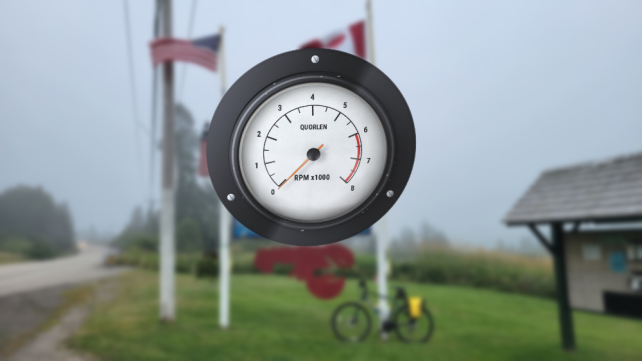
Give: 0 rpm
